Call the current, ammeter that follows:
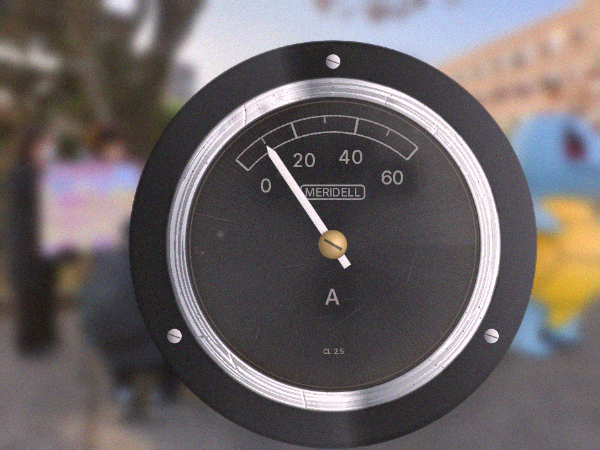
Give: 10 A
